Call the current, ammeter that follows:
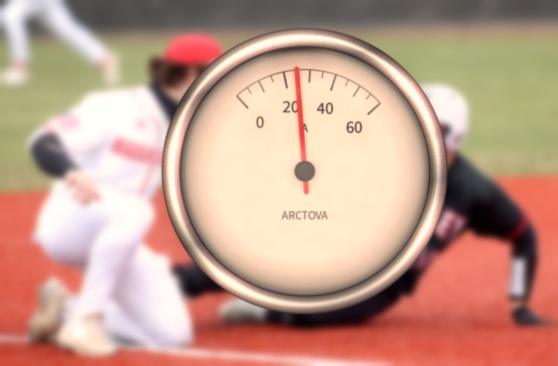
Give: 25 A
